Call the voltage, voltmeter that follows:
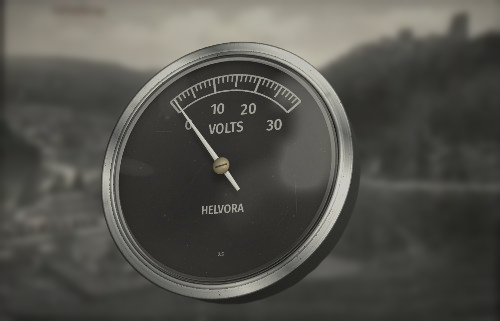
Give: 1 V
